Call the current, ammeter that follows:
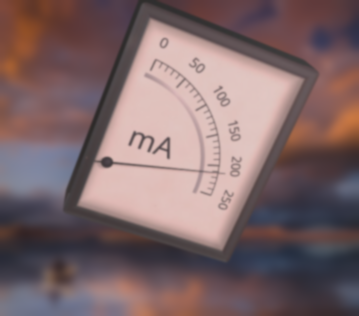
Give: 210 mA
